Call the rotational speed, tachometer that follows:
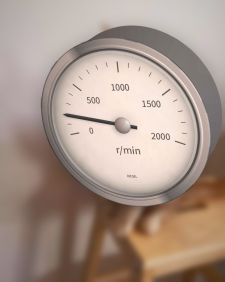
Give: 200 rpm
